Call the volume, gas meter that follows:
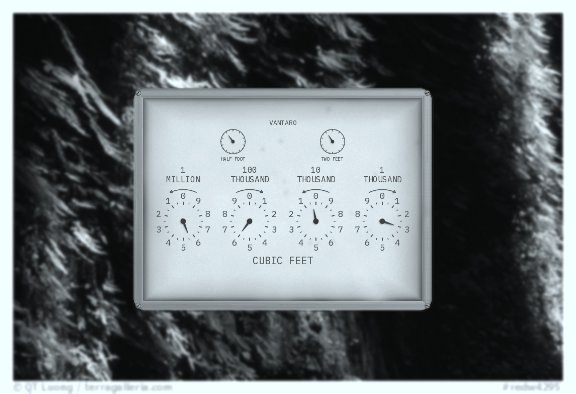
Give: 560300 ft³
